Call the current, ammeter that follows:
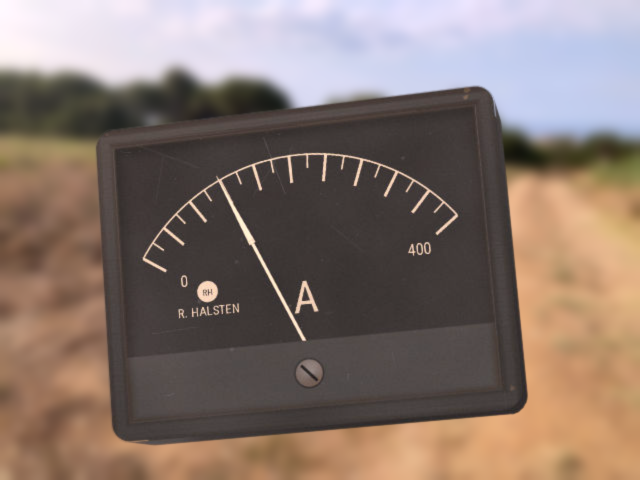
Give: 120 A
